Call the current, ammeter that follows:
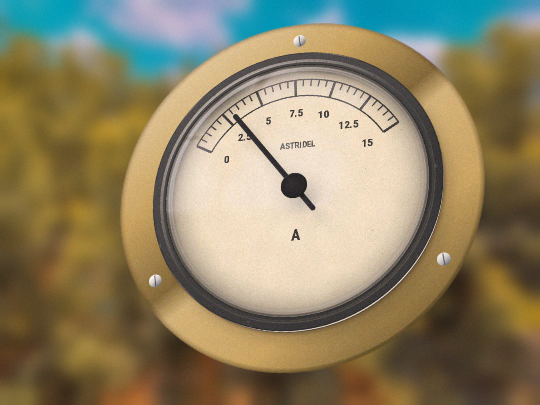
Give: 3 A
